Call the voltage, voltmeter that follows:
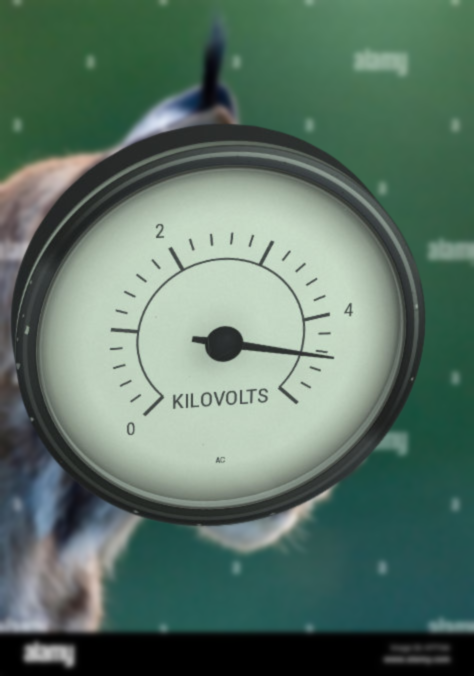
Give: 4.4 kV
